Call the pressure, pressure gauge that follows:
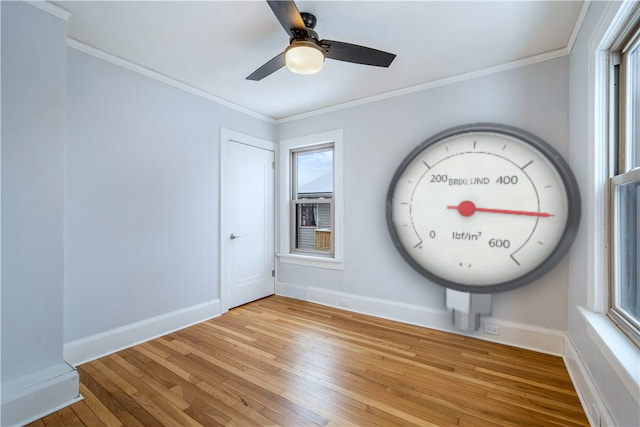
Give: 500 psi
